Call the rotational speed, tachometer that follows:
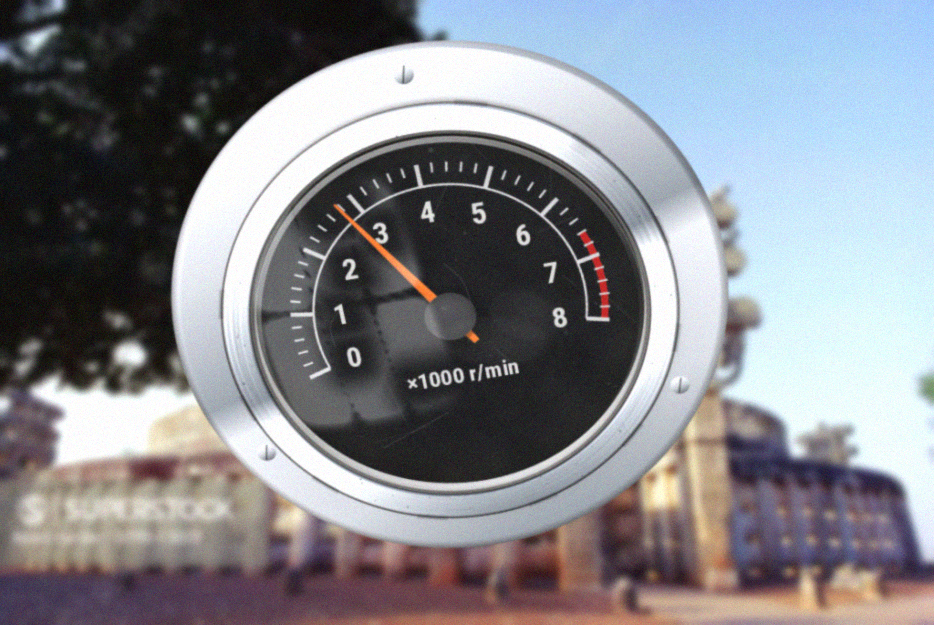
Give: 2800 rpm
